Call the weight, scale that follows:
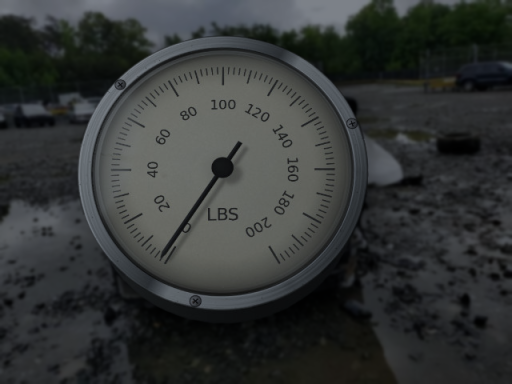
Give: 2 lb
